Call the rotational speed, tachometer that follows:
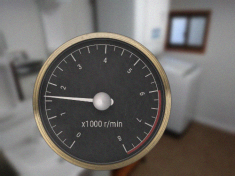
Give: 1625 rpm
